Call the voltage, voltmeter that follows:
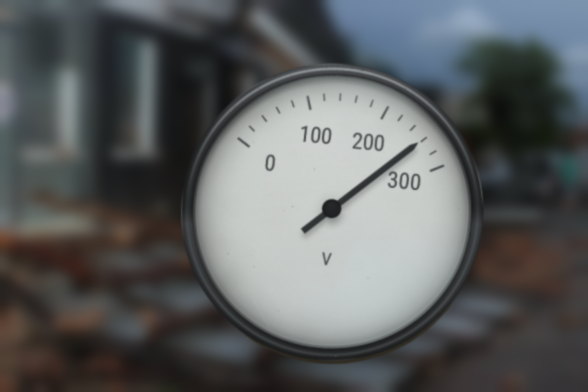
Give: 260 V
